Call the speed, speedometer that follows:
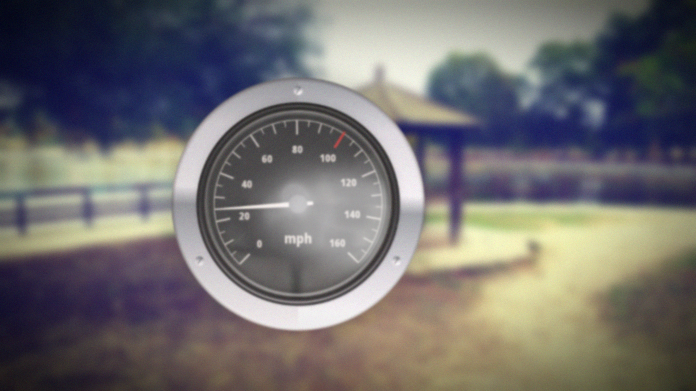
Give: 25 mph
